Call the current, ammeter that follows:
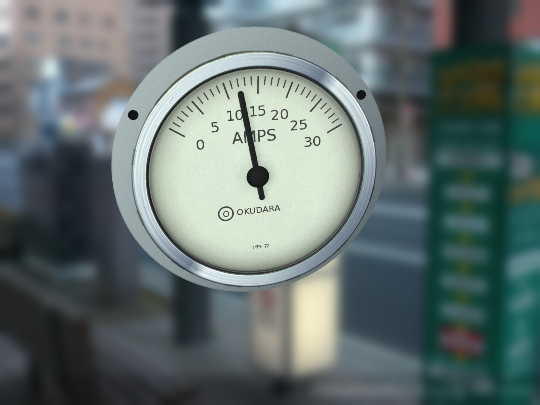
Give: 12 A
